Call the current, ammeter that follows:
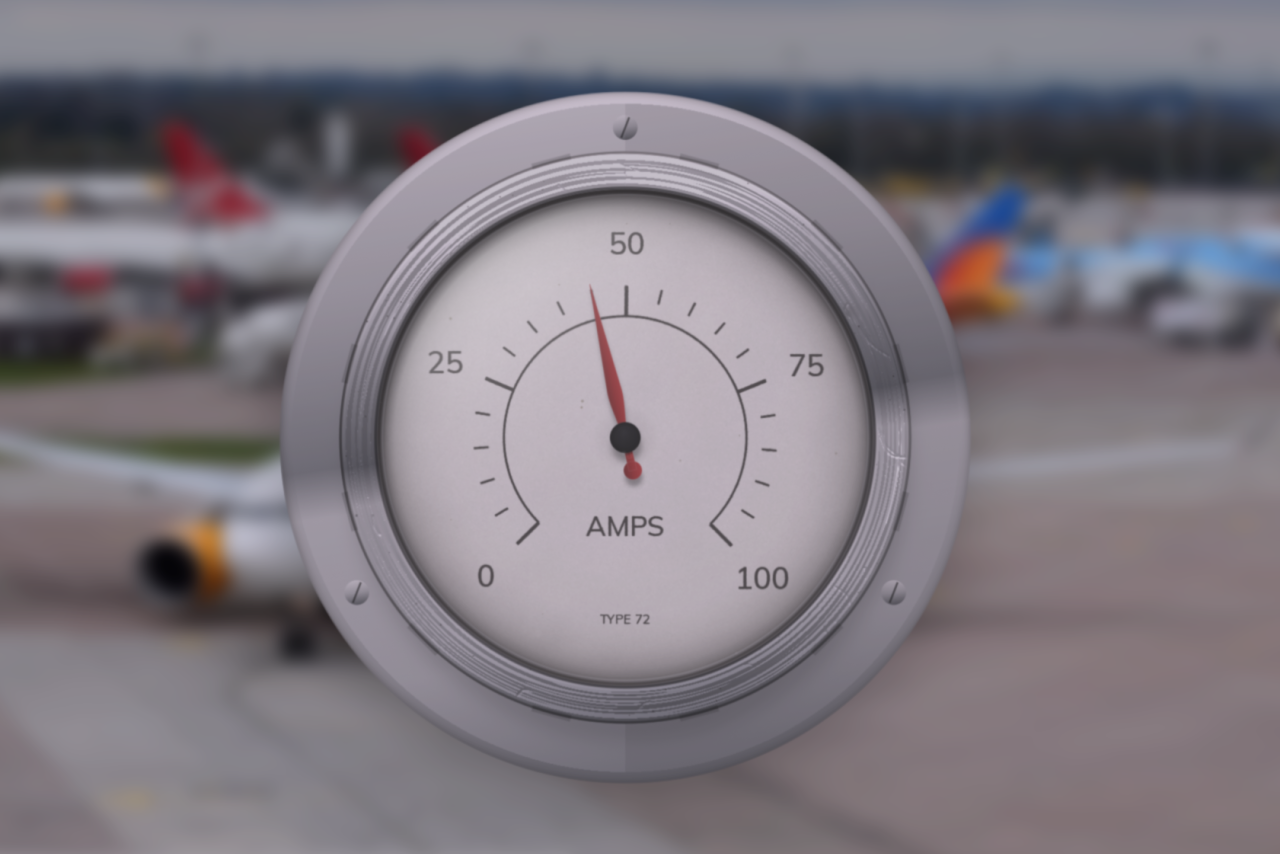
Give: 45 A
